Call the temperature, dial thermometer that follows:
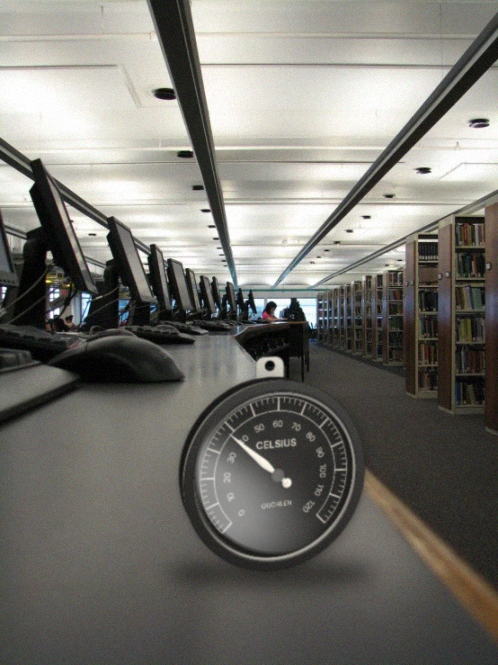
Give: 38 °C
